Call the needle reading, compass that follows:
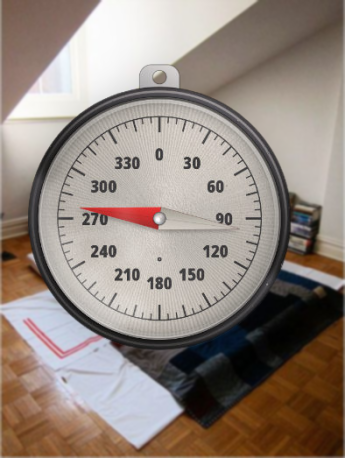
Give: 277.5 °
